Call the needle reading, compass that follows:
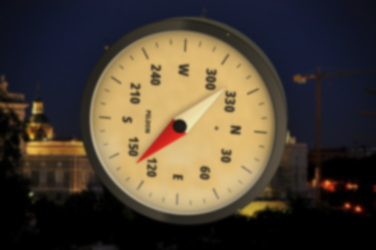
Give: 135 °
